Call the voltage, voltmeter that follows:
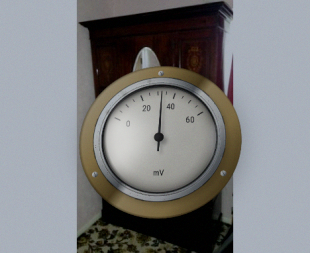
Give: 32.5 mV
